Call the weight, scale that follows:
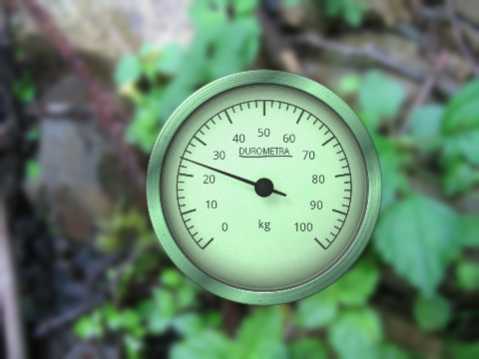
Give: 24 kg
